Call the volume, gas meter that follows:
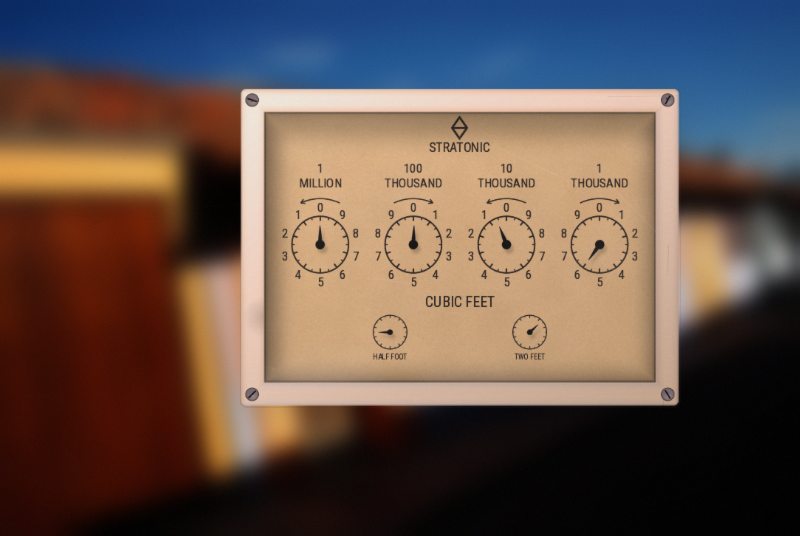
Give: 600 ft³
